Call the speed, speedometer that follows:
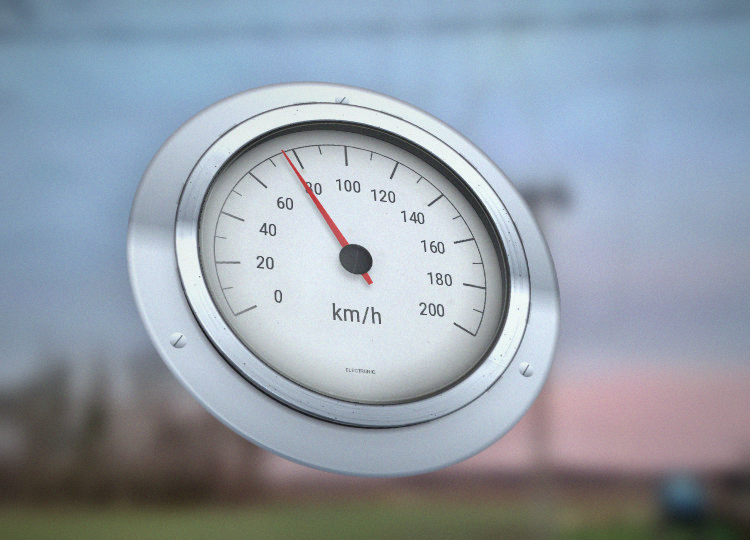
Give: 75 km/h
